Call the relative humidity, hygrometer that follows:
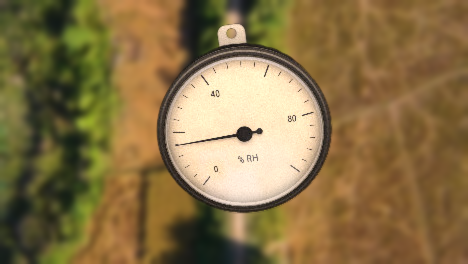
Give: 16 %
